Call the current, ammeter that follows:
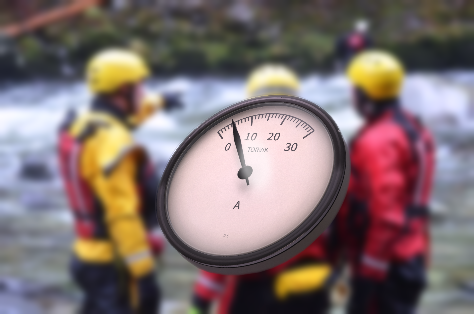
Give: 5 A
